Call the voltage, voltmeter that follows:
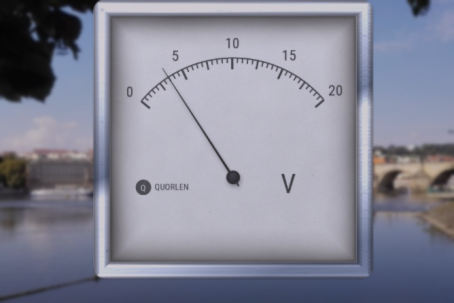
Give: 3.5 V
